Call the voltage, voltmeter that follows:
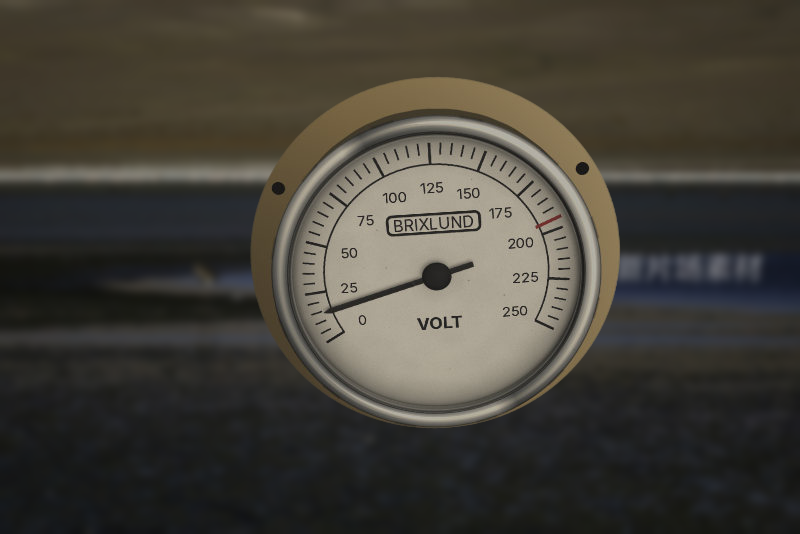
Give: 15 V
